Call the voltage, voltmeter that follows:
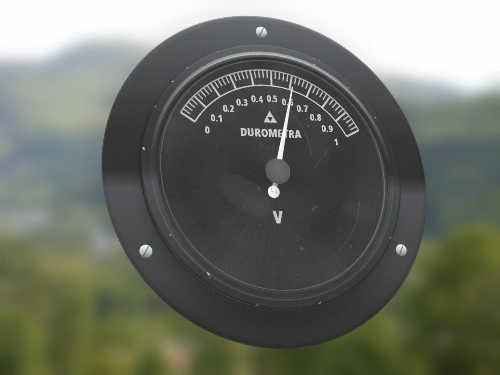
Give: 0.6 V
